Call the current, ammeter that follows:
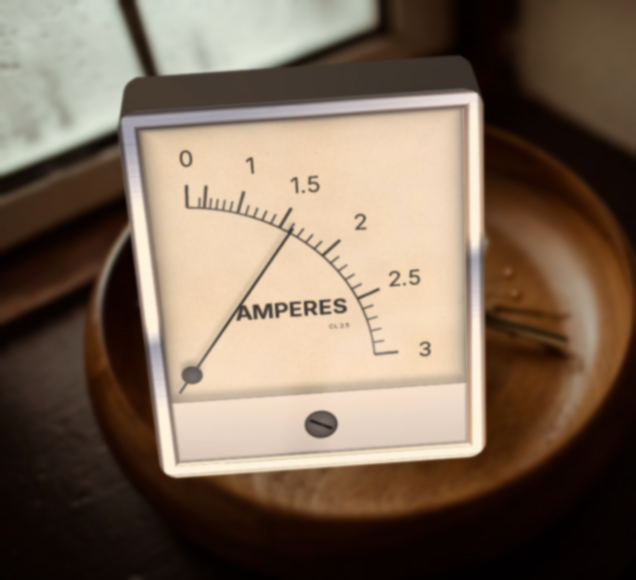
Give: 1.6 A
